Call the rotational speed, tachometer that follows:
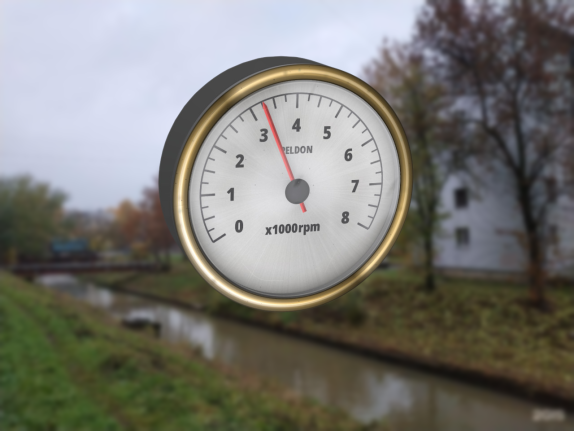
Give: 3250 rpm
